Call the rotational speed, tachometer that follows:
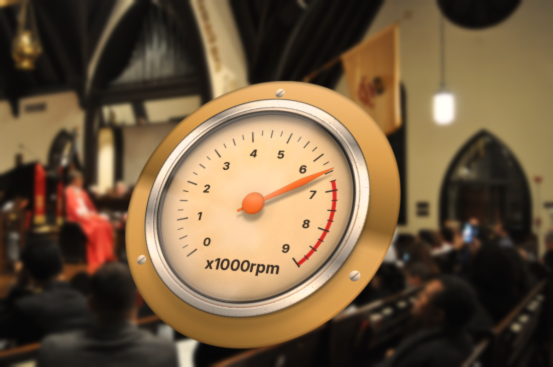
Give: 6500 rpm
